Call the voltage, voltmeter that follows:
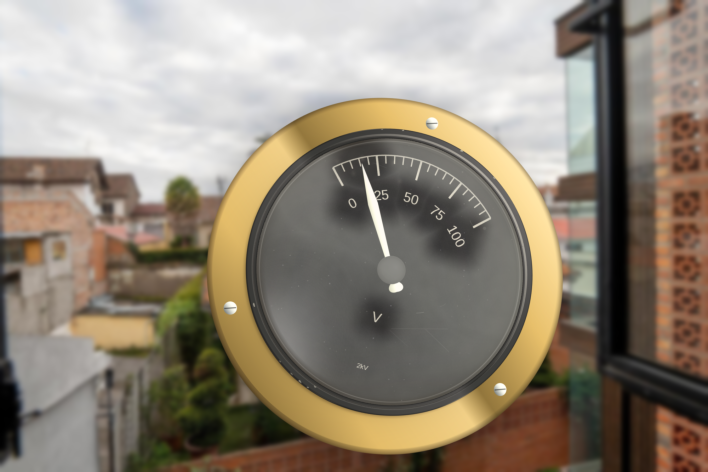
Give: 15 V
